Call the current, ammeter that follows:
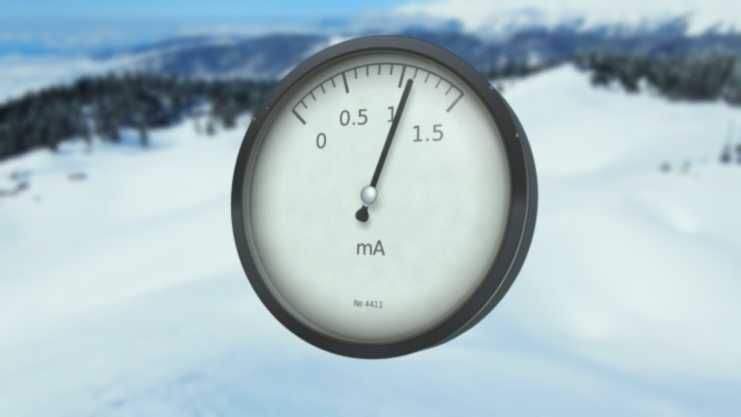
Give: 1.1 mA
